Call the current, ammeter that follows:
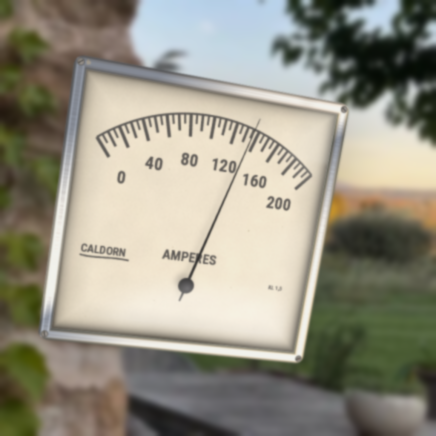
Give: 135 A
